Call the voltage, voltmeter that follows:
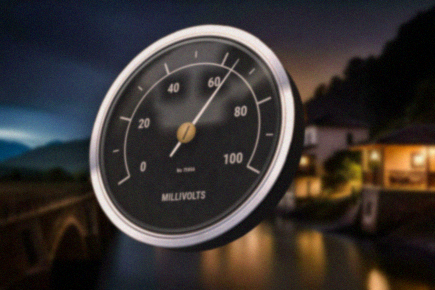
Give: 65 mV
